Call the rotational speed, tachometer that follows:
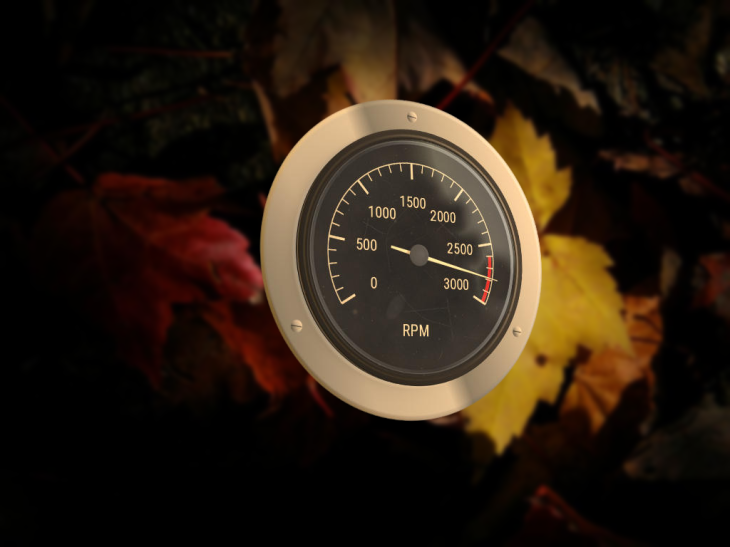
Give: 2800 rpm
